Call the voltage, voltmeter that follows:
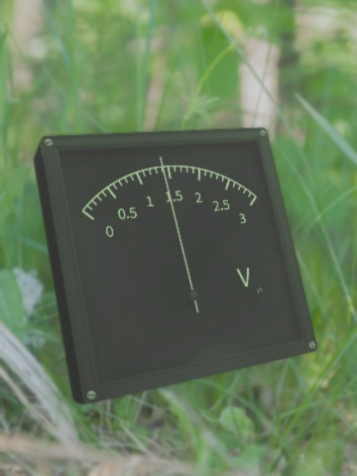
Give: 1.4 V
